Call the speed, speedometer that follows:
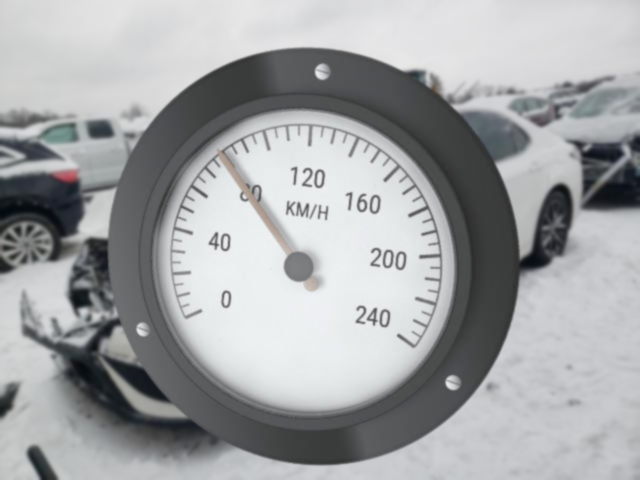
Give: 80 km/h
